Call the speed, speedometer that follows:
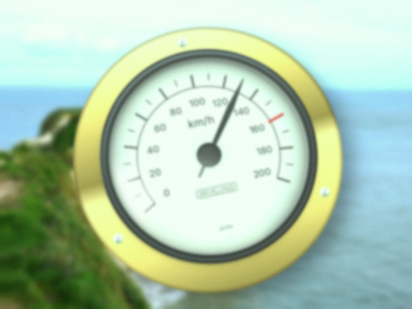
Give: 130 km/h
